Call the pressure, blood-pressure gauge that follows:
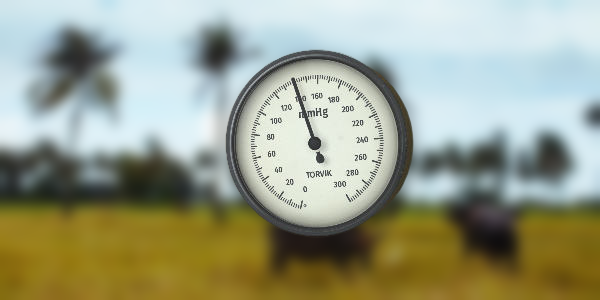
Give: 140 mmHg
